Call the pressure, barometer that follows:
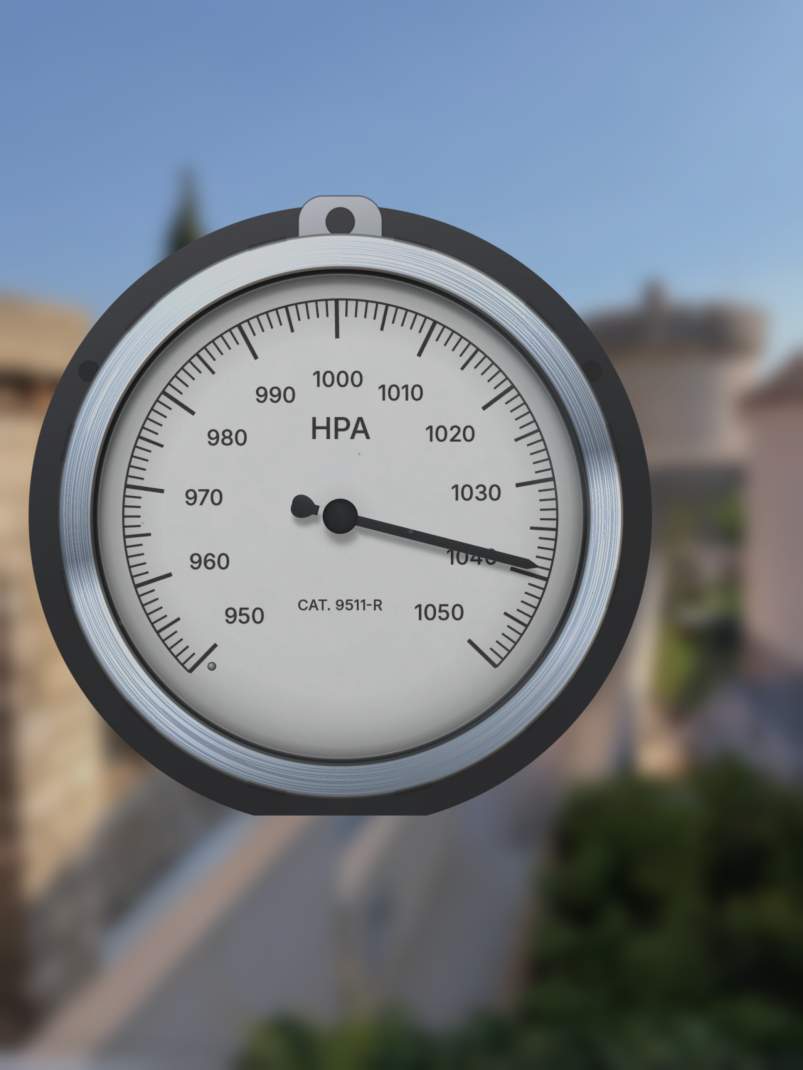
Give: 1039 hPa
